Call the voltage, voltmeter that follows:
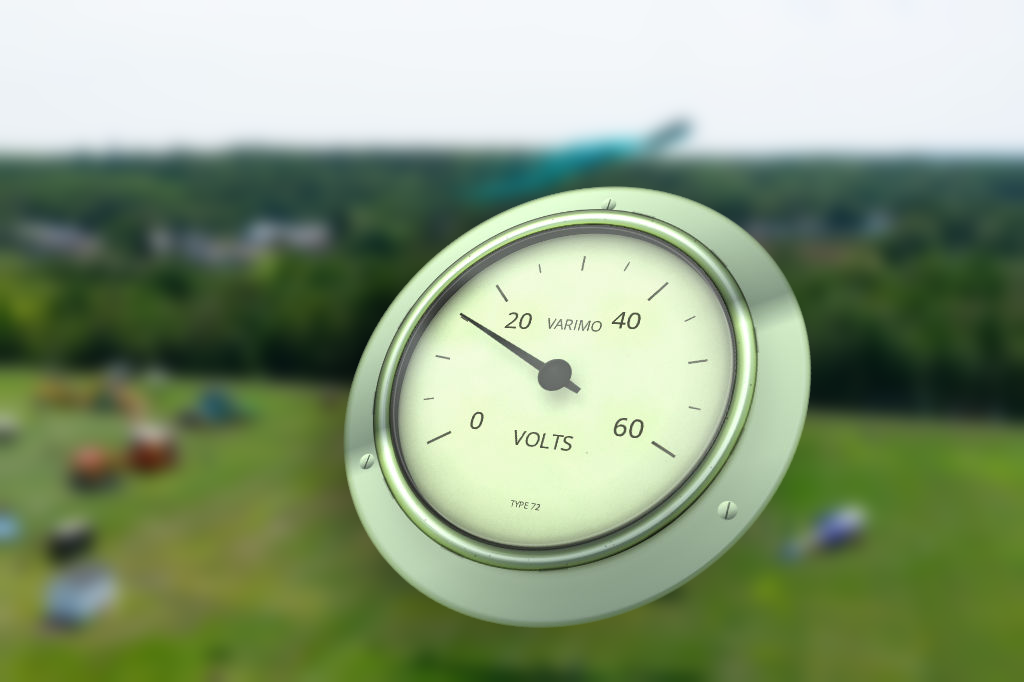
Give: 15 V
